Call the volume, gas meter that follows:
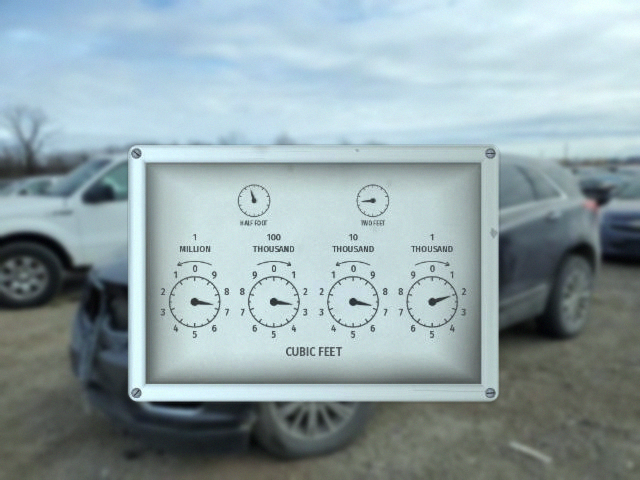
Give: 727200 ft³
